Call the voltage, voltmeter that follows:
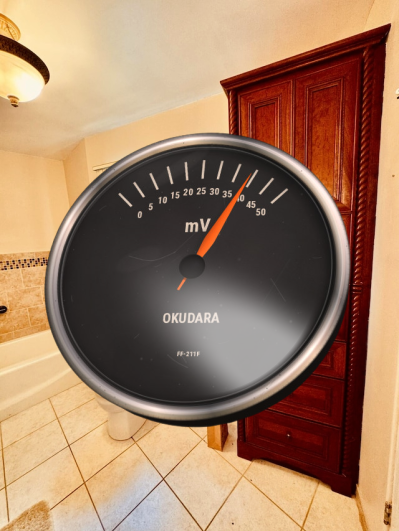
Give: 40 mV
